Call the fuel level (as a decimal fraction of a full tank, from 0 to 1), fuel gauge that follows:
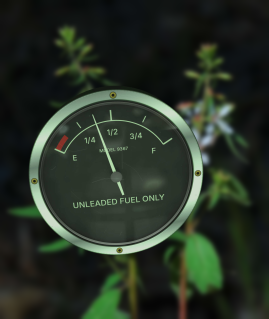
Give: 0.375
